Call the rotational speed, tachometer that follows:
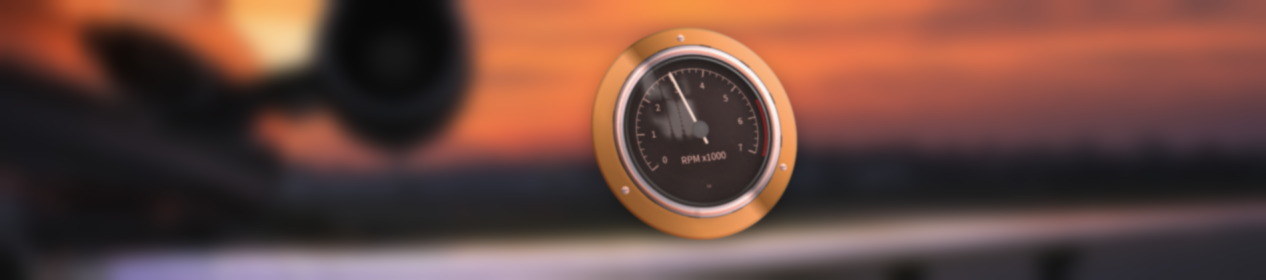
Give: 3000 rpm
